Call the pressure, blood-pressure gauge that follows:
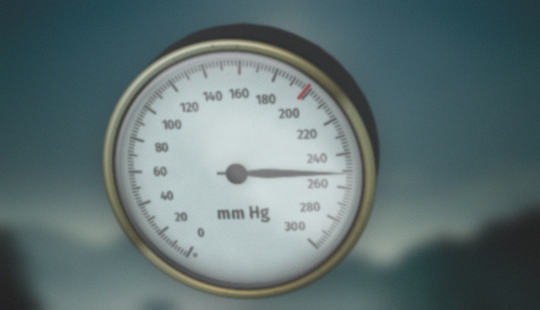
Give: 250 mmHg
